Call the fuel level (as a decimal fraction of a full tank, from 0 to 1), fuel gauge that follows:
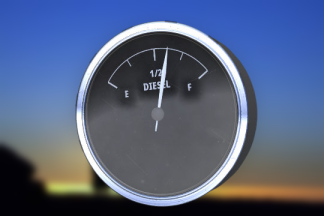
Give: 0.625
